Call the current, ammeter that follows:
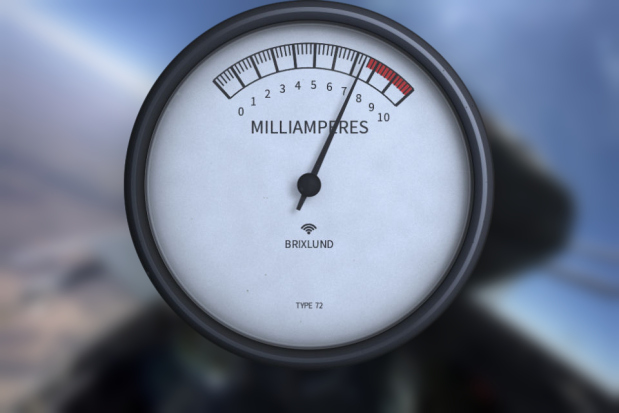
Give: 7.4 mA
